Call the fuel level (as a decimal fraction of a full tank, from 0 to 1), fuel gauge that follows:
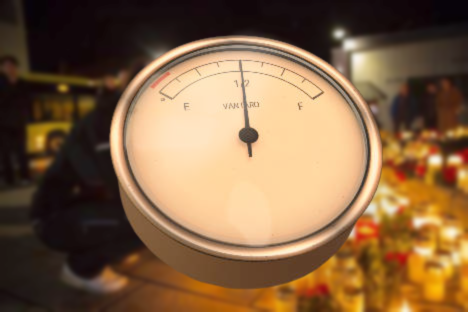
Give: 0.5
